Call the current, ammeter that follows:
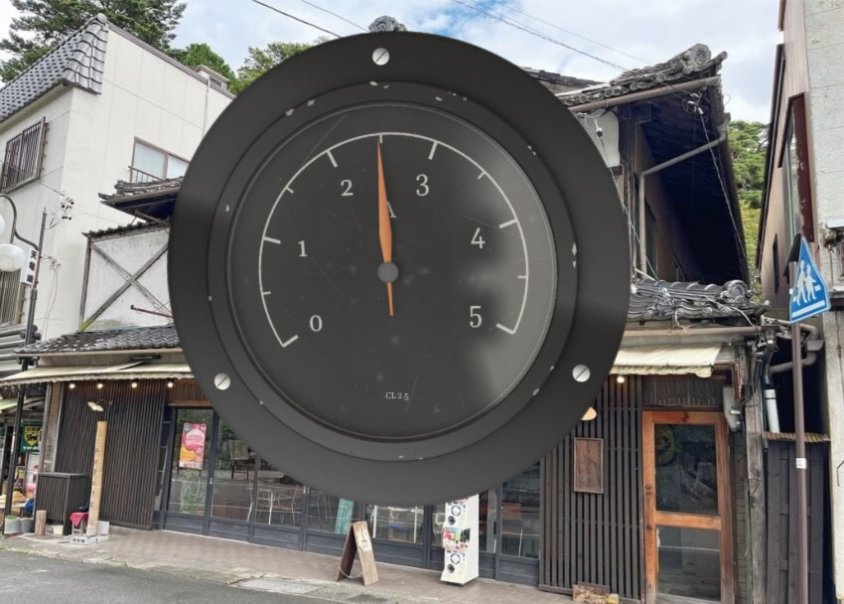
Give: 2.5 A
